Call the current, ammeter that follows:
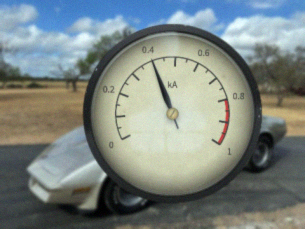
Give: 0.4 kA
